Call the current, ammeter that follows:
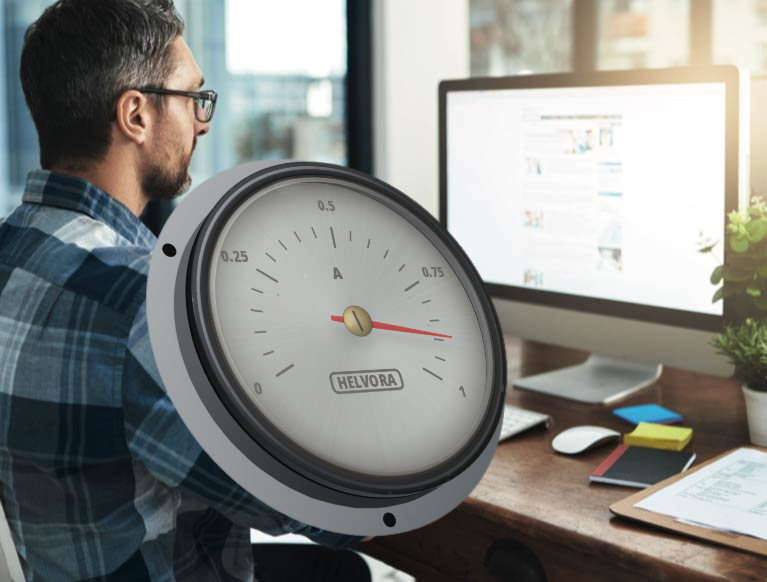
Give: 0.9 A
